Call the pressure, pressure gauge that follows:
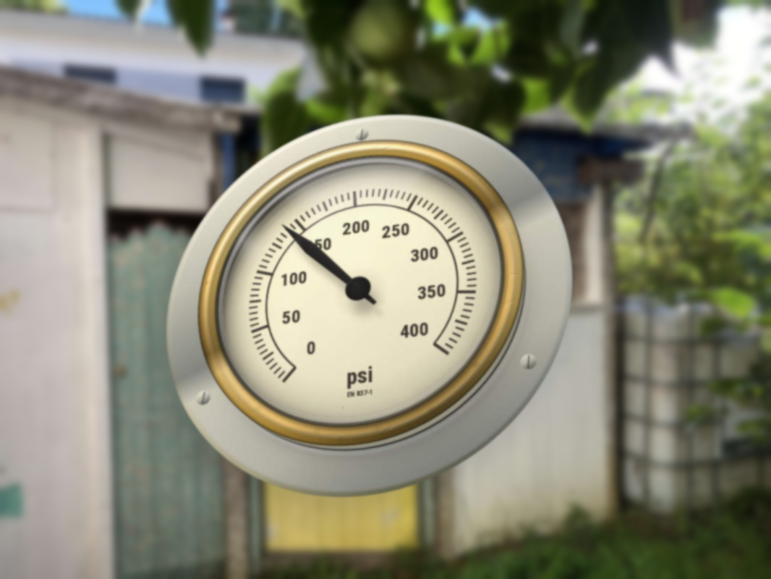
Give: 140 psi
